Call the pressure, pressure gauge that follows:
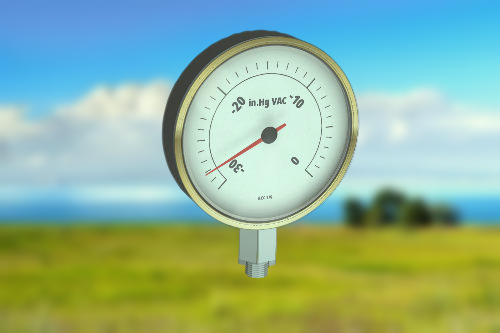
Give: -28 inHg
